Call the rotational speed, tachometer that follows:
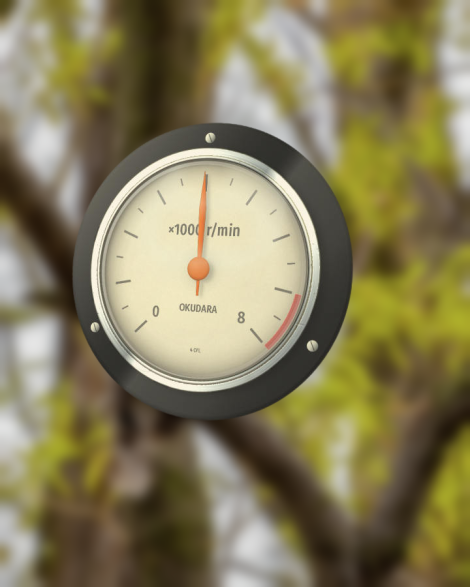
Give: 4000 rpm
